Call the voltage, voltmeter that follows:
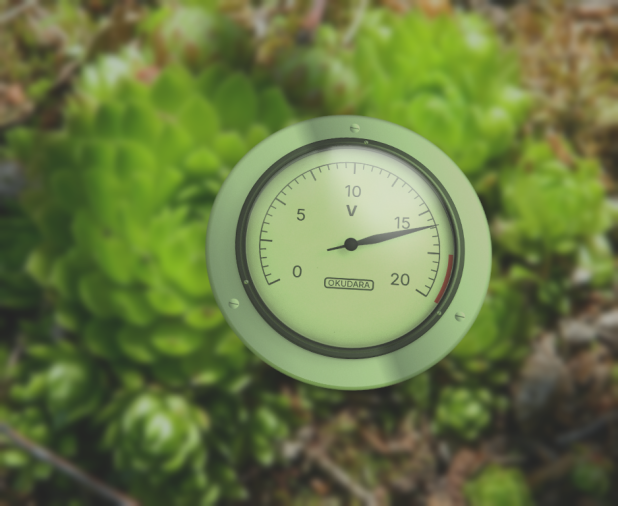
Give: 16 V
